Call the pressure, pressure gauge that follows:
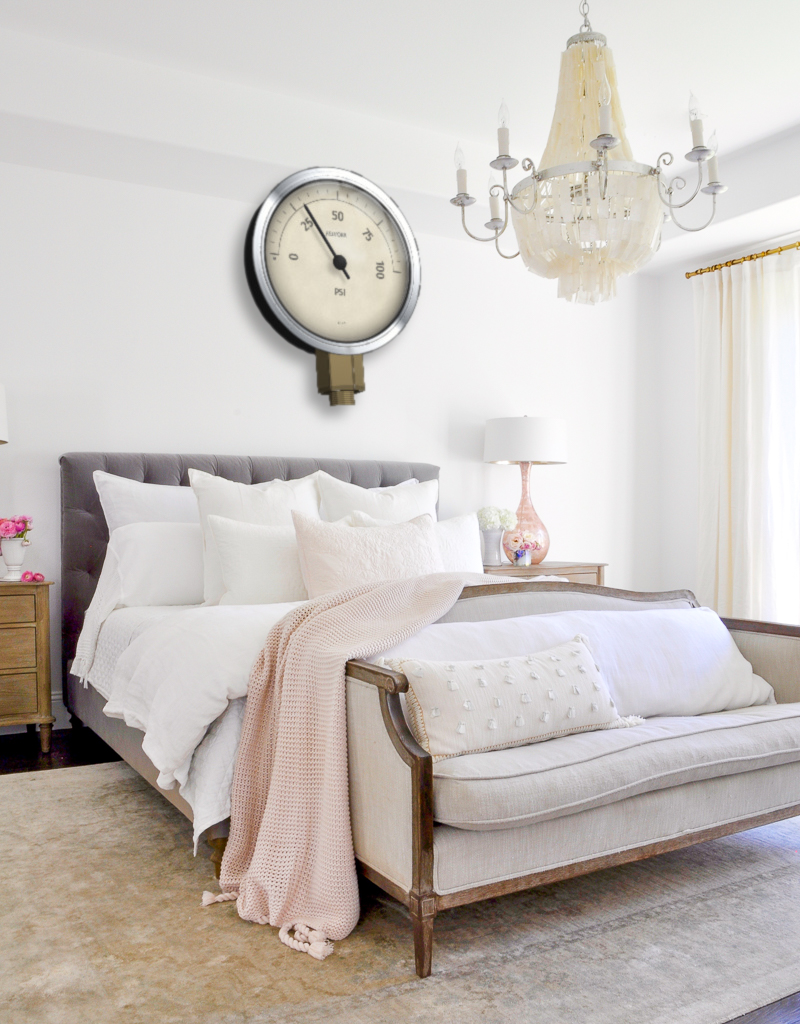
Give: 30 psi
